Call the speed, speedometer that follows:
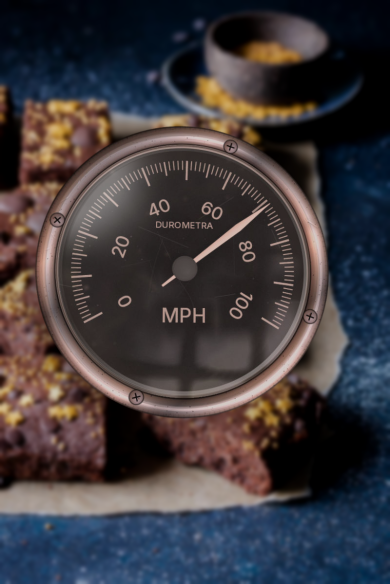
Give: 71 mph
